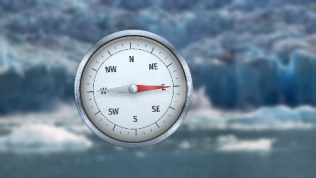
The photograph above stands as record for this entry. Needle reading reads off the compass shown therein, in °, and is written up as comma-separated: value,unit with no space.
90,°
